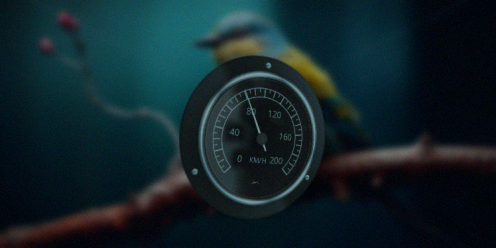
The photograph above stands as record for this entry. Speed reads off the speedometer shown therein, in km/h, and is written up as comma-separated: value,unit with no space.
80,km/h
